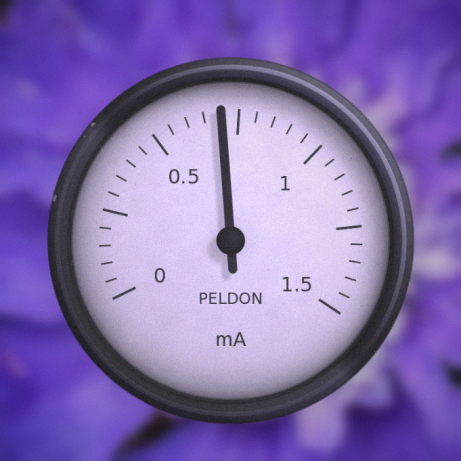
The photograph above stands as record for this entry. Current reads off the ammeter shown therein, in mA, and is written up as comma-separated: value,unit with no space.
0.7,mA
